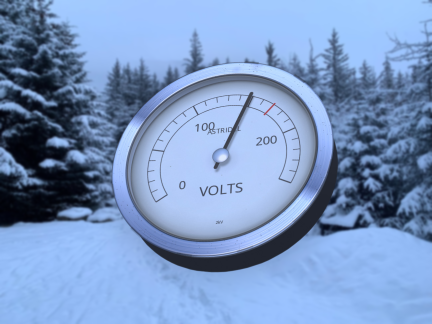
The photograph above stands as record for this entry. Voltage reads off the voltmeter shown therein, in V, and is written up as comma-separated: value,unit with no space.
150,V
